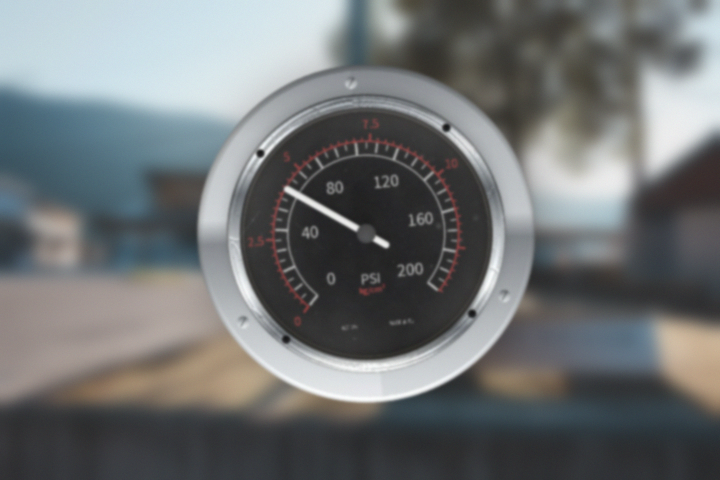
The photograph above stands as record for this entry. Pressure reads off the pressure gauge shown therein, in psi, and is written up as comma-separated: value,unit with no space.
60,psi
